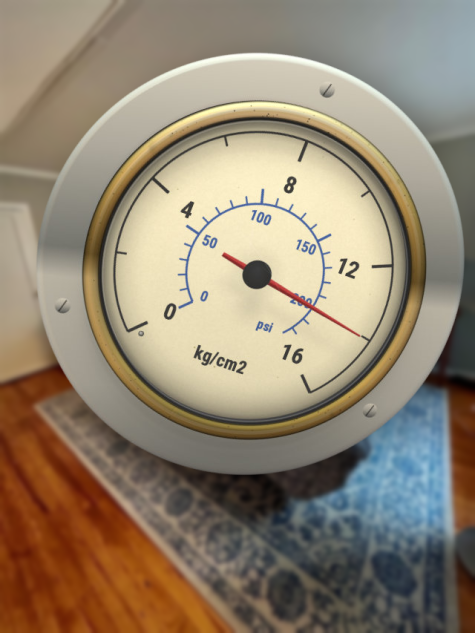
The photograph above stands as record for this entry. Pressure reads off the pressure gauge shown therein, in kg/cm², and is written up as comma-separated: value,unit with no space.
14,kg/cm²
